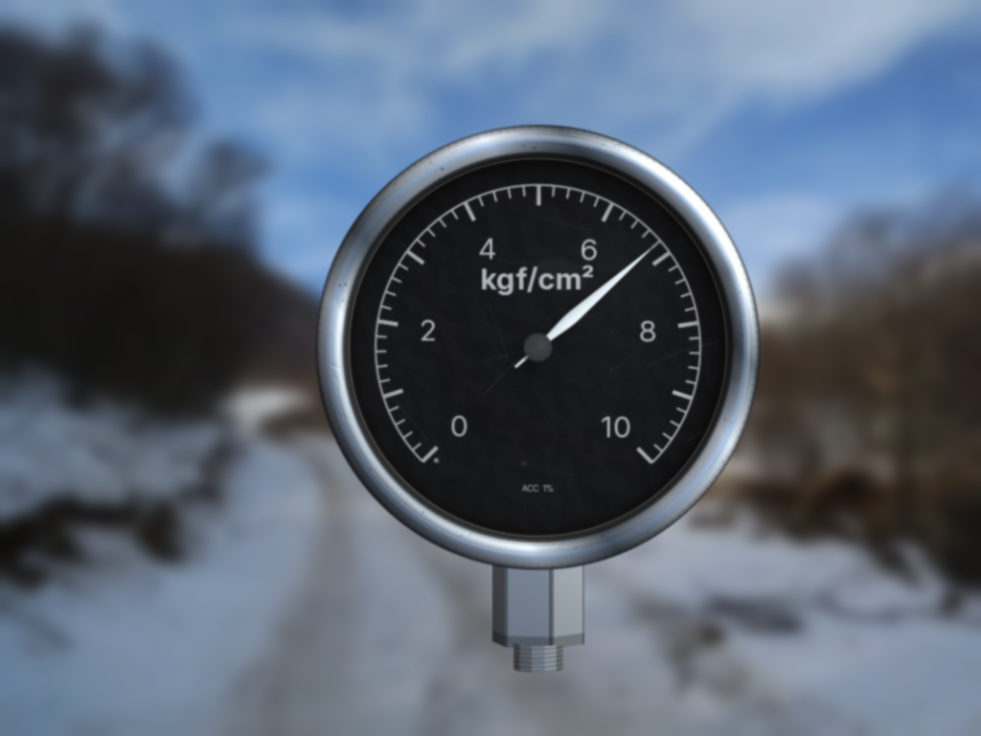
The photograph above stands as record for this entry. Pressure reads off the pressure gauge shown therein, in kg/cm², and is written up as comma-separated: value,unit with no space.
6.8,kg/cm²
